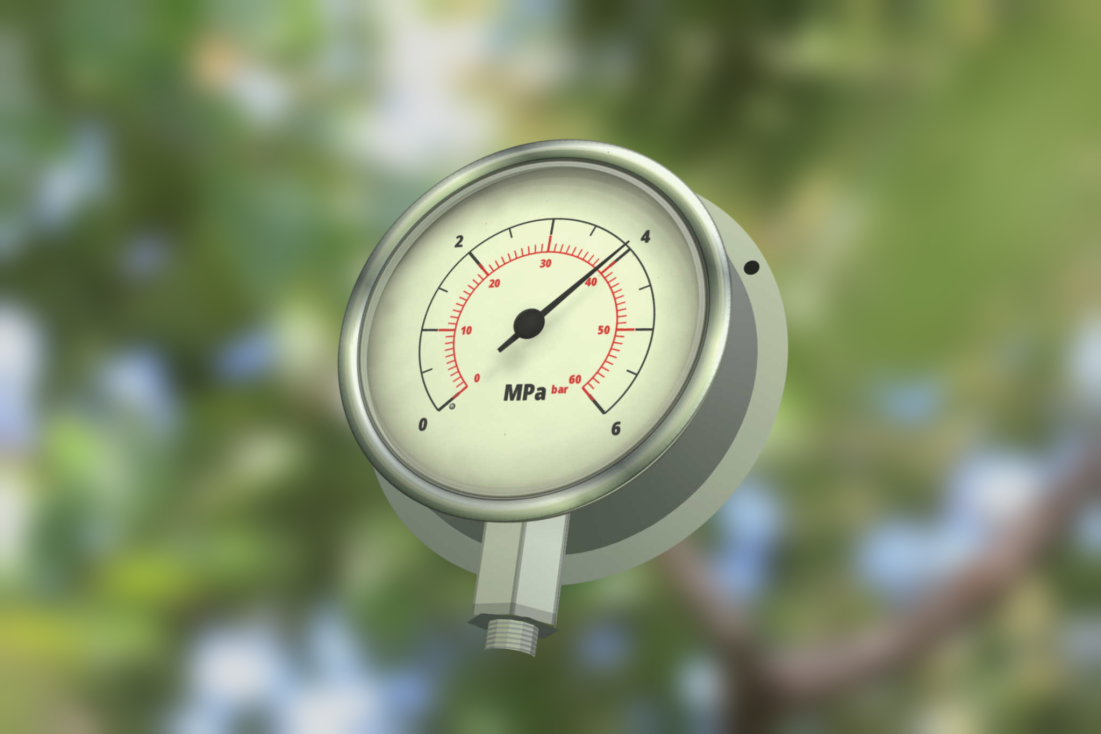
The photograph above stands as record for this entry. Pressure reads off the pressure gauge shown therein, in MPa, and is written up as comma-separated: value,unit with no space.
4,MPa
